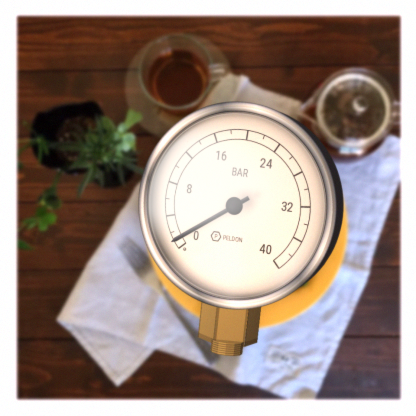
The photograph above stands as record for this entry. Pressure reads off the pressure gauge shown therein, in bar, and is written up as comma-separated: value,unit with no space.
1,bar
